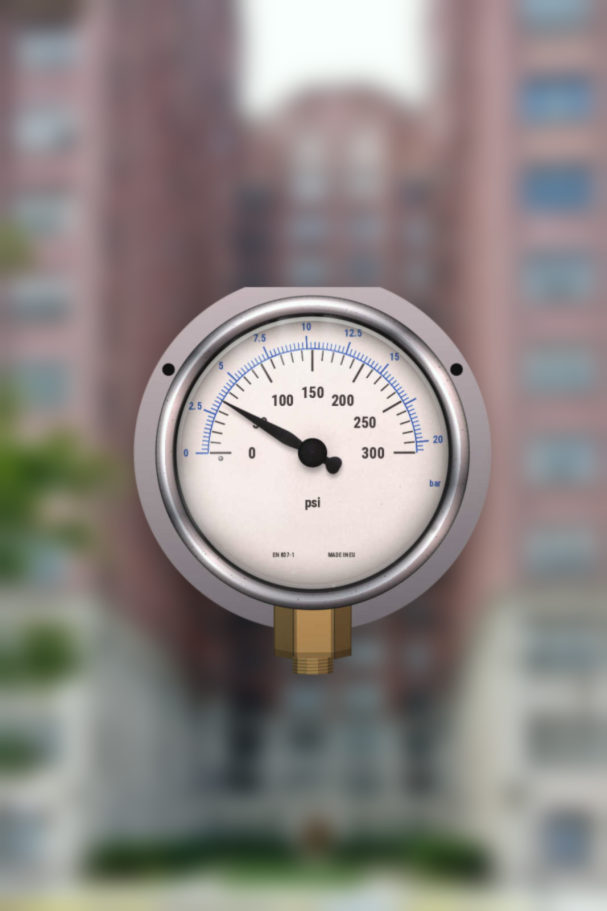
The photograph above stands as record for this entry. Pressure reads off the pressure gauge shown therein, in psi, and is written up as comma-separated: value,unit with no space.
50,psi
